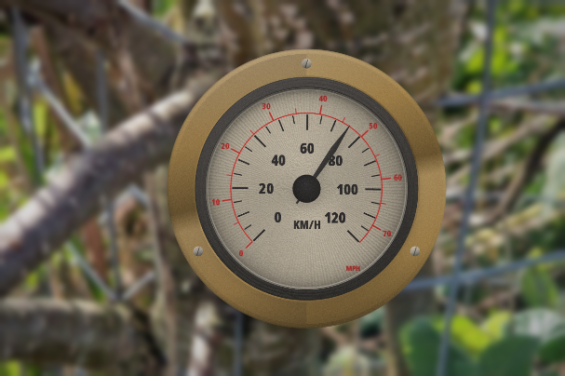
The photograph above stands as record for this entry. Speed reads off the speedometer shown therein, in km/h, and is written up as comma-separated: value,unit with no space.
75,km/h
